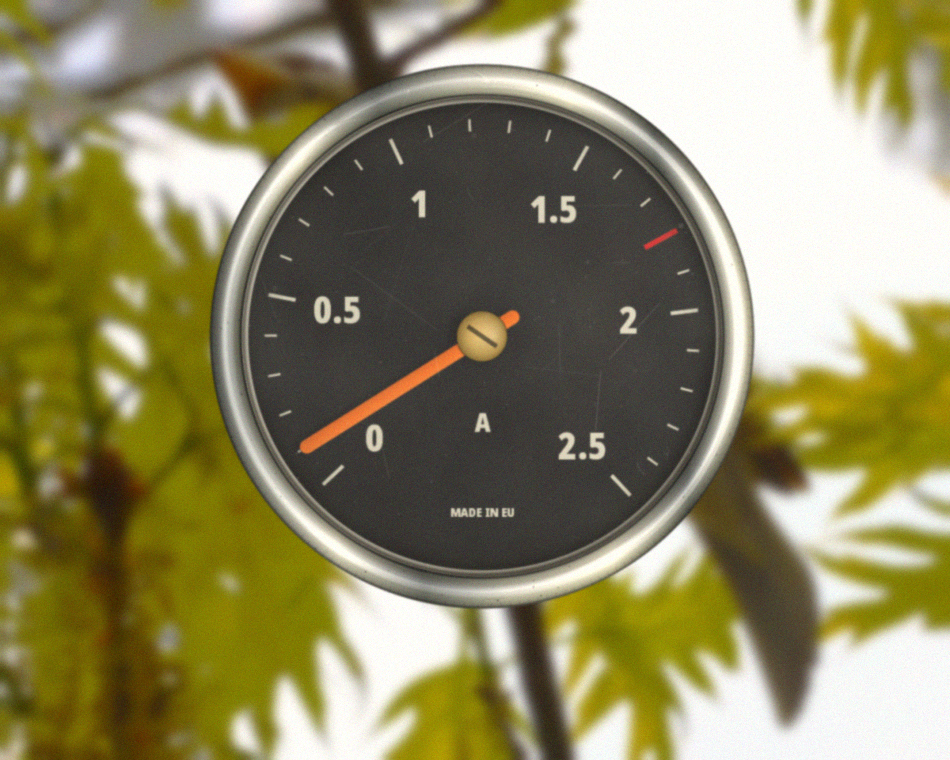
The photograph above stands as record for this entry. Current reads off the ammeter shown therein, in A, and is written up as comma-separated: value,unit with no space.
0.1,A
